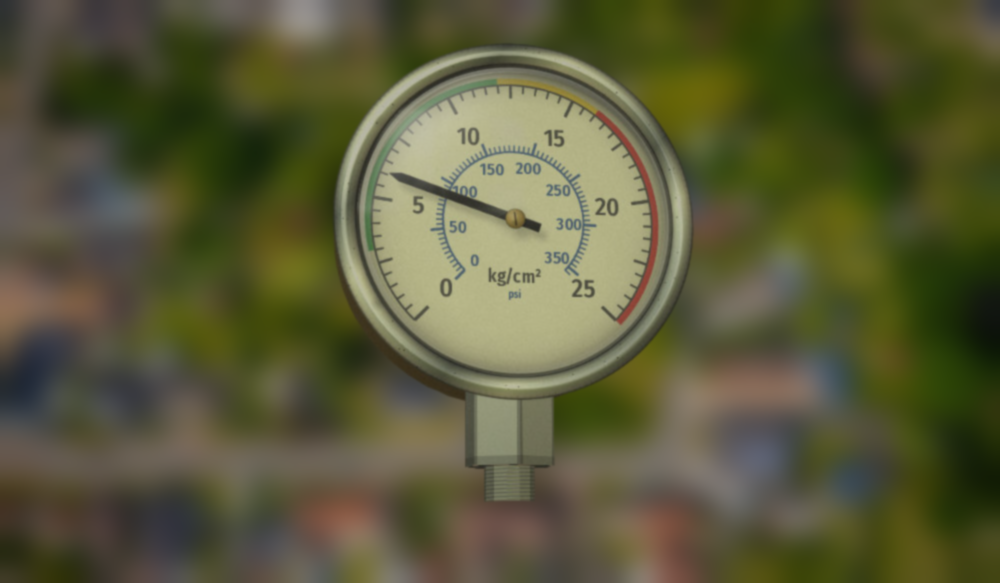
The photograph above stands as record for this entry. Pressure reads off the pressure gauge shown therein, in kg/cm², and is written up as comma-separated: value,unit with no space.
6,kg/cm²
